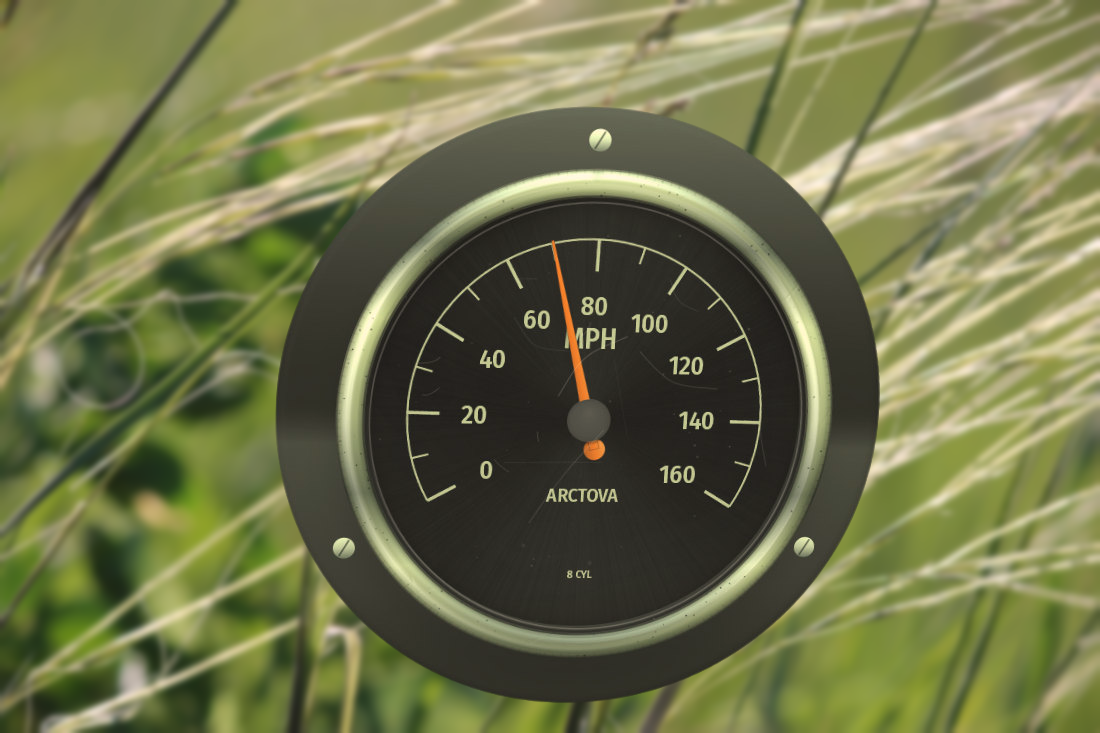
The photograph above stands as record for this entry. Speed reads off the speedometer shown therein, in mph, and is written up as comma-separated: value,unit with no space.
70,mph
